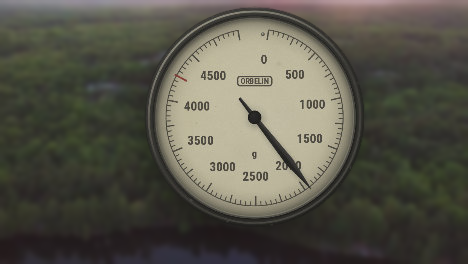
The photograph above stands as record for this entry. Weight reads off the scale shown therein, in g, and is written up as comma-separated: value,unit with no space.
1950,g
